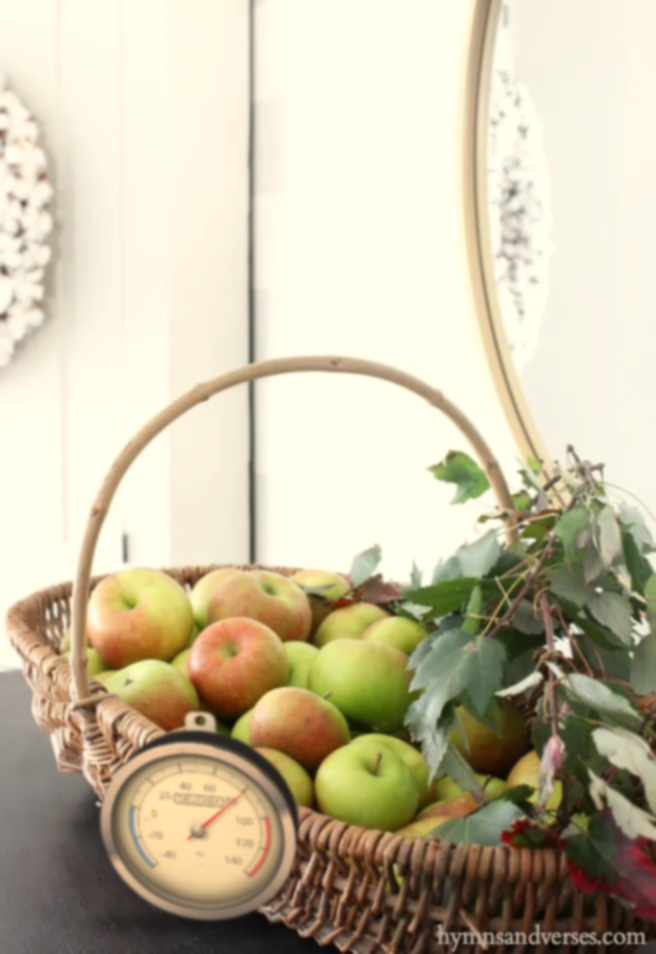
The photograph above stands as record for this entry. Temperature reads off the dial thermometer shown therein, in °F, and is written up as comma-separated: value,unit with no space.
80,°F
